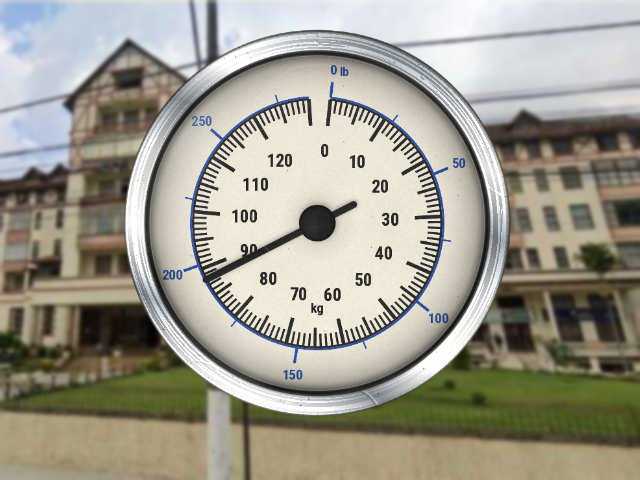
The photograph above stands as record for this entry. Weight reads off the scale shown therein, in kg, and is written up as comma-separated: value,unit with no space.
88,kg
